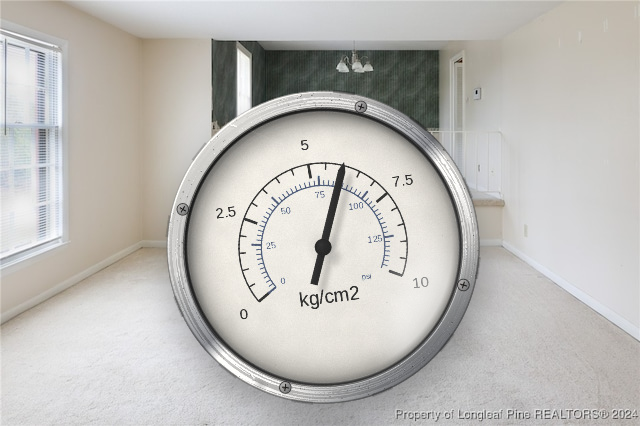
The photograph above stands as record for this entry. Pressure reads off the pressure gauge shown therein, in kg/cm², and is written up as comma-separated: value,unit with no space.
6,kg/cm²
